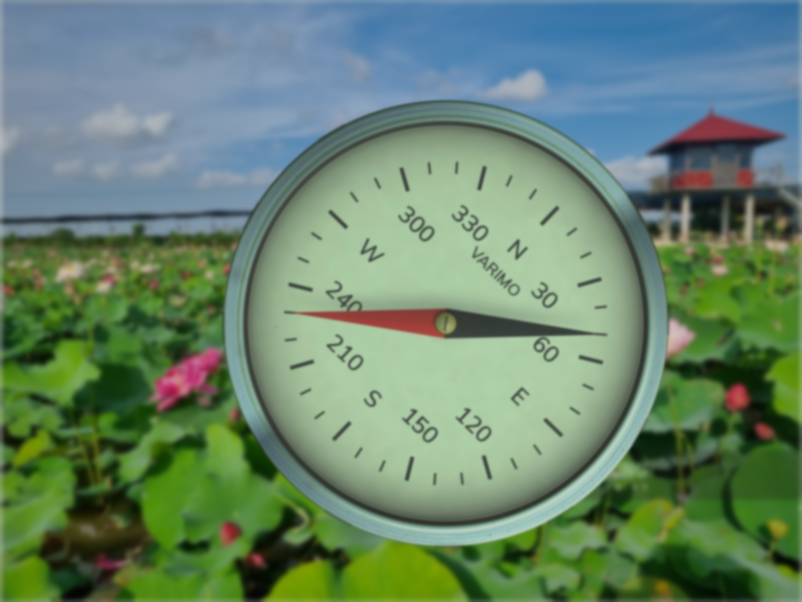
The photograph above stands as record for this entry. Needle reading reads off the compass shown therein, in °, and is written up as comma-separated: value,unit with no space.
230,°
